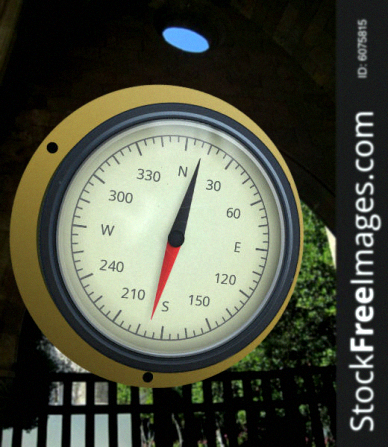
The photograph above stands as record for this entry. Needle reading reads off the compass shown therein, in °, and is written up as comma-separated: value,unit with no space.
190,°
